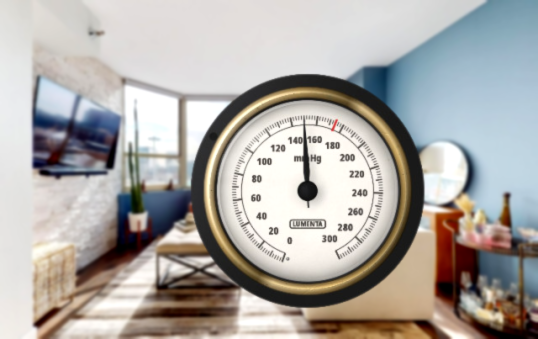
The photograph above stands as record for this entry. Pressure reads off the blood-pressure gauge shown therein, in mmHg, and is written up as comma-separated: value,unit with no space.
150,mmHg
